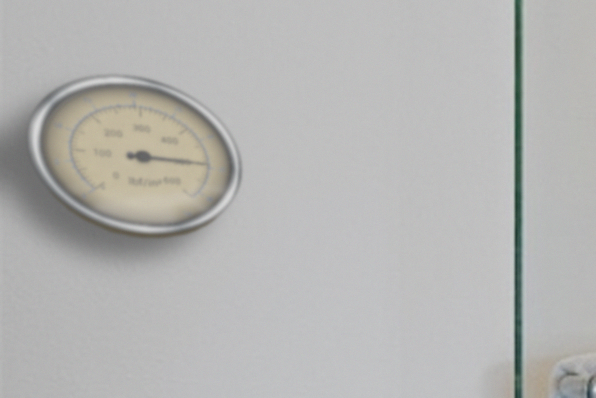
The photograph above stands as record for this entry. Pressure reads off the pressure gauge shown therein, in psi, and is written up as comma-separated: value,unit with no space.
500,psi
